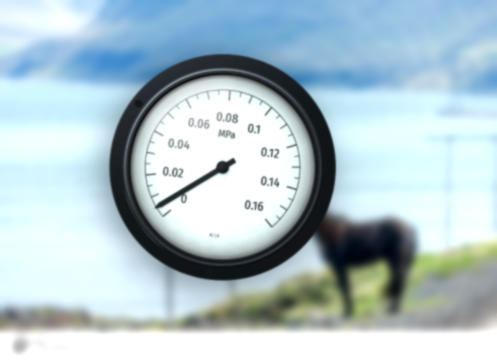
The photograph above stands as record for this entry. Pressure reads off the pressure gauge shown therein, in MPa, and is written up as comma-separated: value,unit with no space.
0.005,MPa
